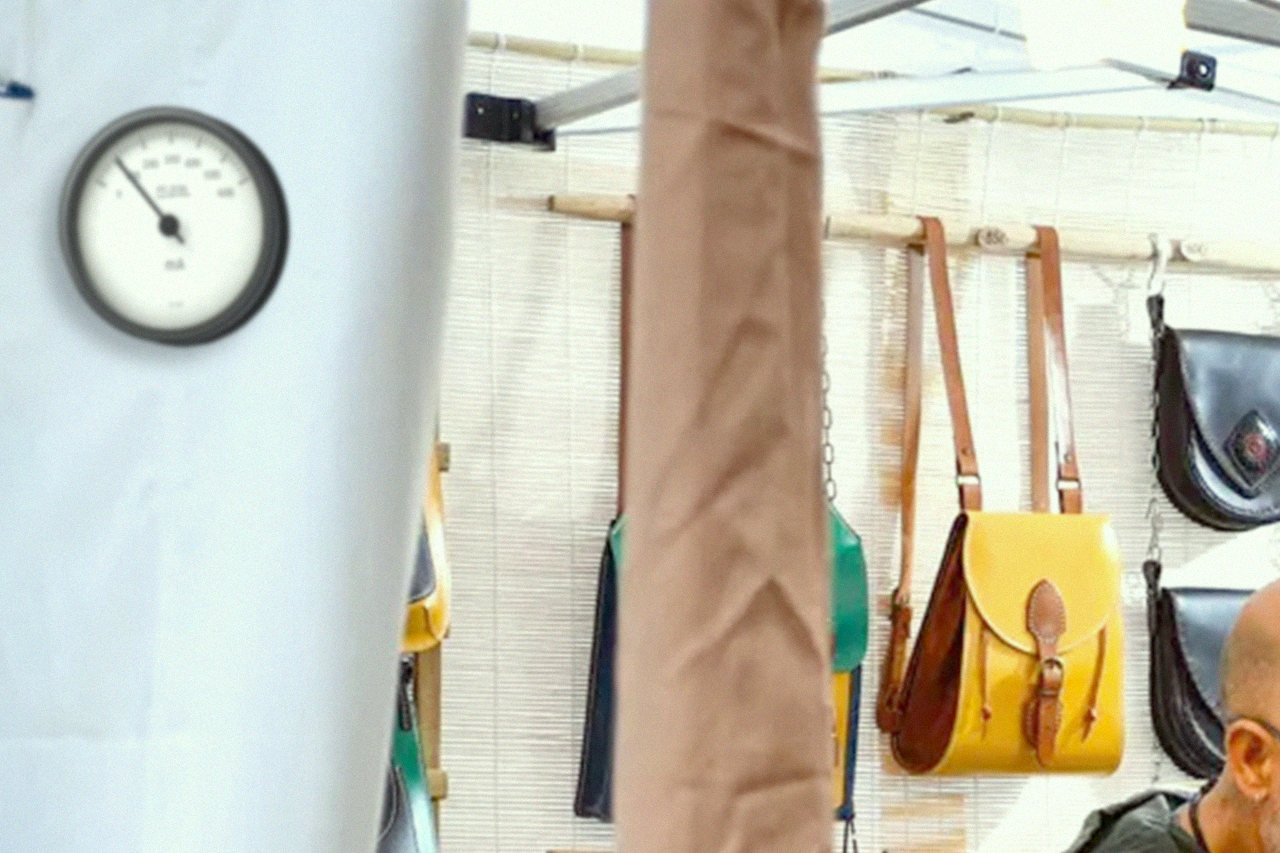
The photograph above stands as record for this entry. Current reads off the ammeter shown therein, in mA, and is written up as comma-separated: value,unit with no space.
100,mA
